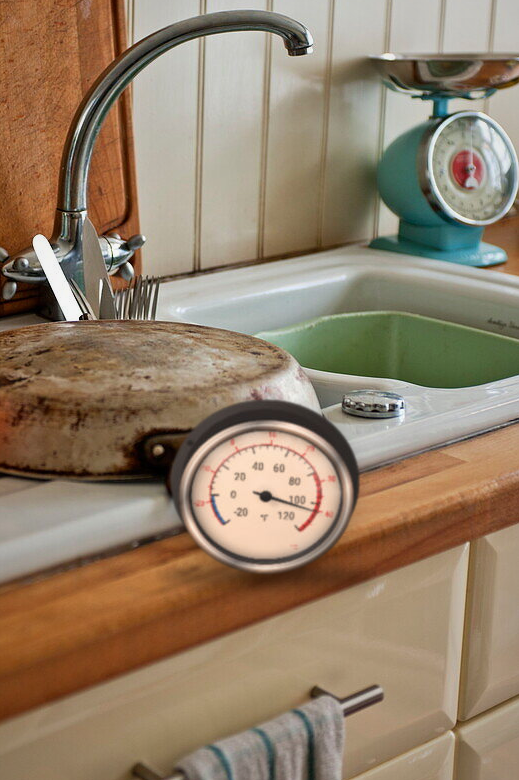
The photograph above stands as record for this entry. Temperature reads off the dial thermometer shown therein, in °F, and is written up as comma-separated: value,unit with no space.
104,°F
